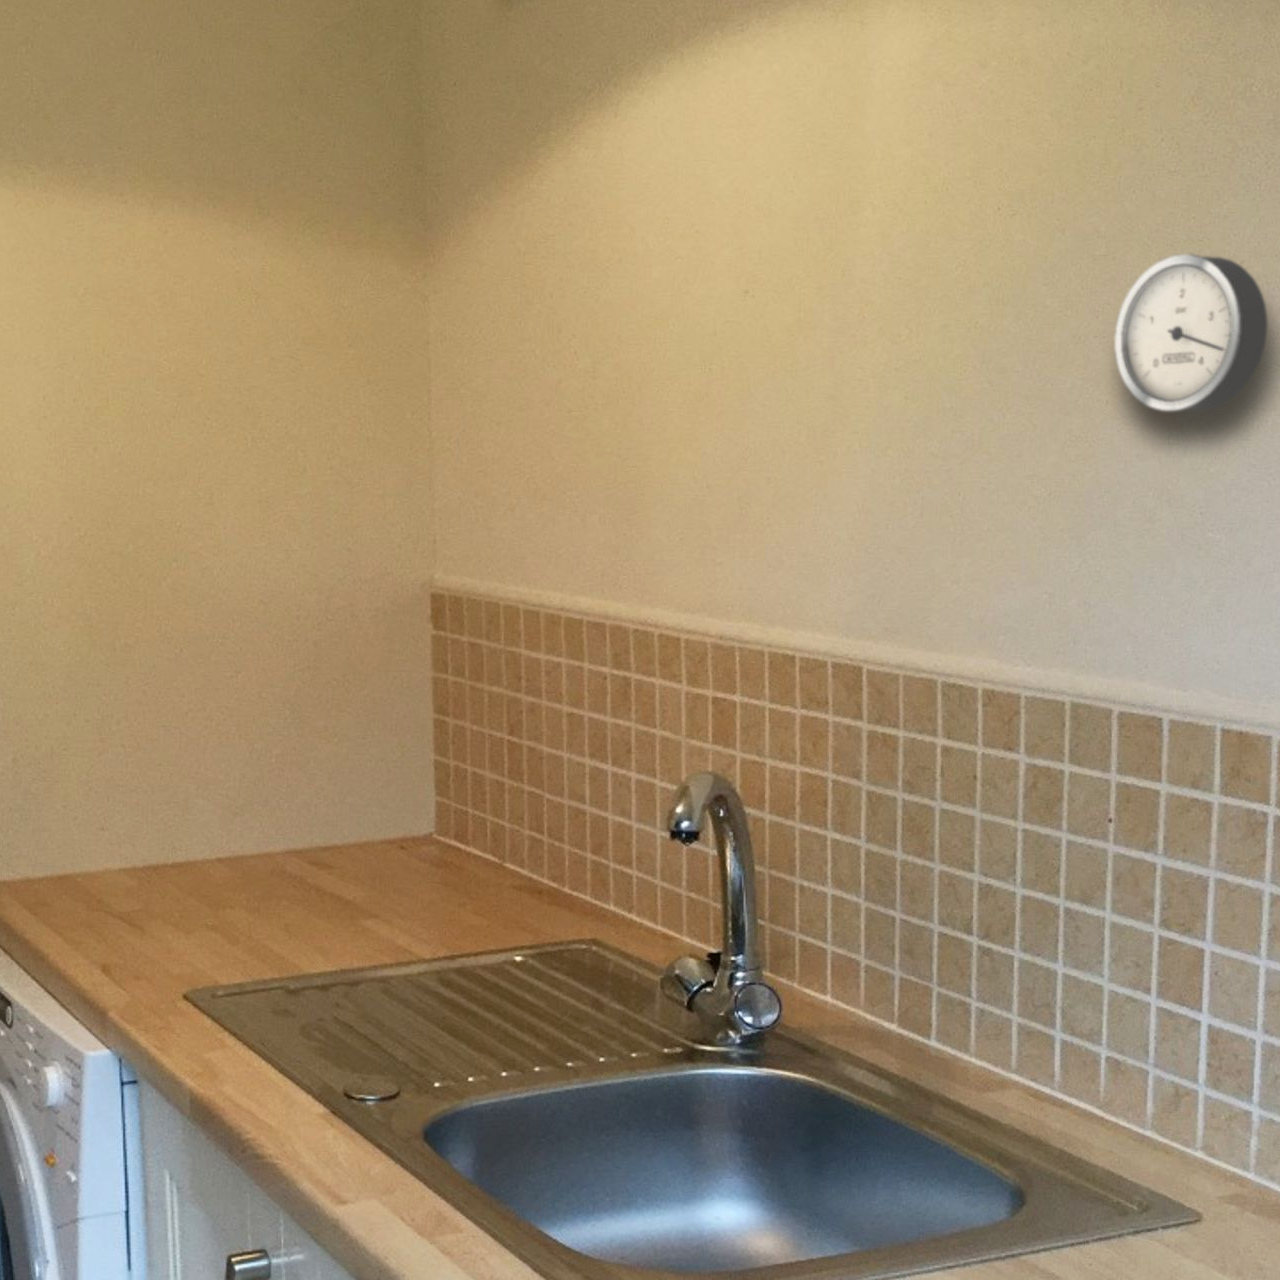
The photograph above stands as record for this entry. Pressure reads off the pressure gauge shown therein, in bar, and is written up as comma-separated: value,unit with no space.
3.6,bar
